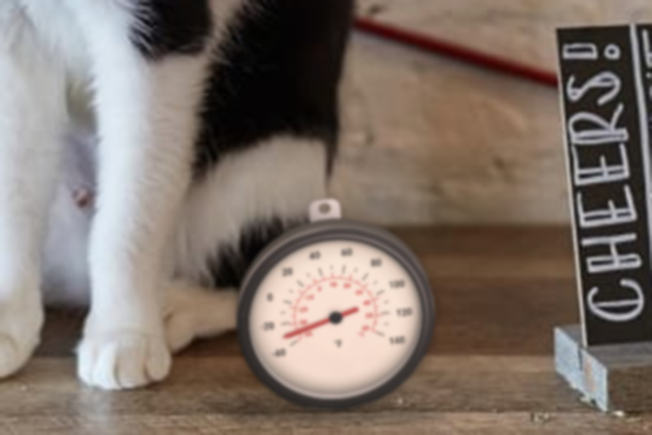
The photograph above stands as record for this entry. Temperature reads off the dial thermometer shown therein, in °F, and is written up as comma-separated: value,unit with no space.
-30,°F
